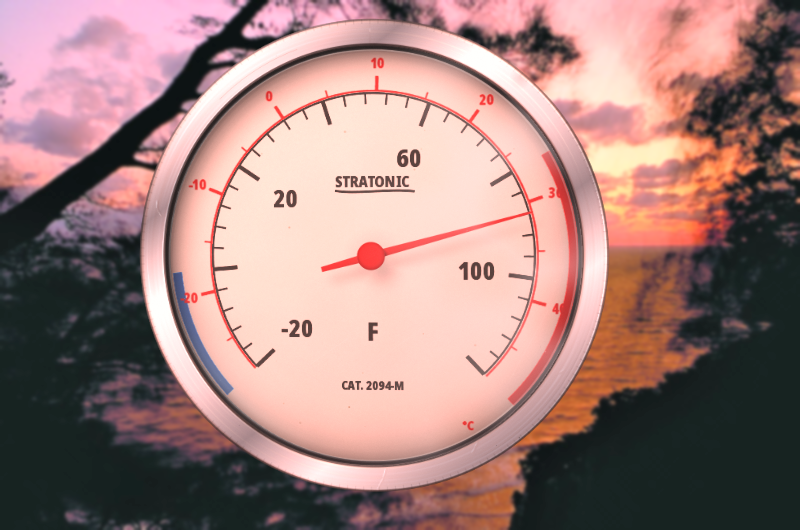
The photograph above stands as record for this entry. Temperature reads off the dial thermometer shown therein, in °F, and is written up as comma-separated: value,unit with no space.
88,°F
